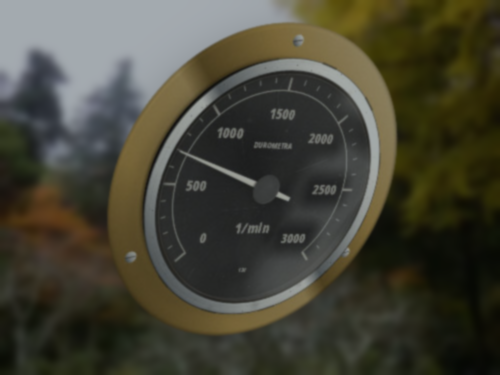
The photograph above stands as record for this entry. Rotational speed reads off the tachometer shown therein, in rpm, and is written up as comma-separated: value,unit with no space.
700,rpm
